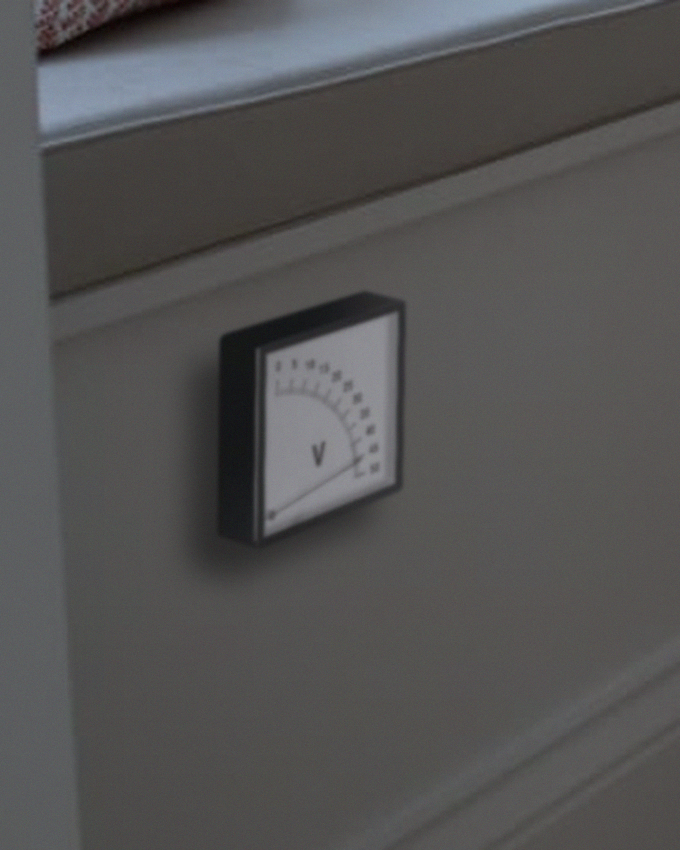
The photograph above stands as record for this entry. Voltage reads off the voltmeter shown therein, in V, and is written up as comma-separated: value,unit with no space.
45,V
